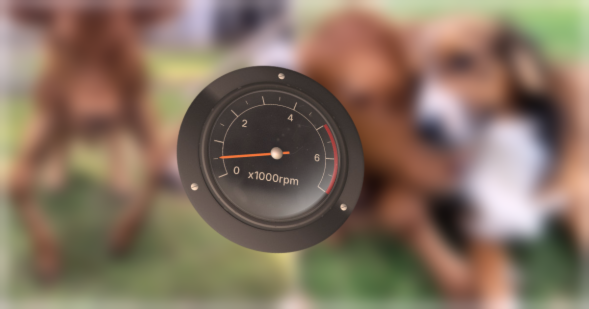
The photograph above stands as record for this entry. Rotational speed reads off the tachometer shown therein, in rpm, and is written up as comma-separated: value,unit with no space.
500,rpm
